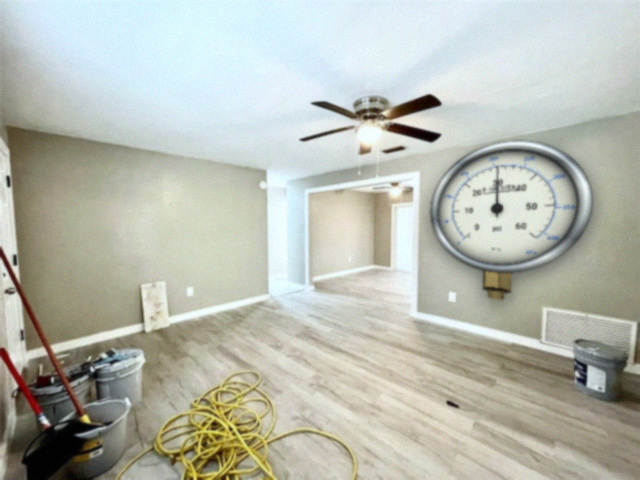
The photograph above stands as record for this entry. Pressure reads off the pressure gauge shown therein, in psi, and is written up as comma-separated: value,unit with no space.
30,psi
